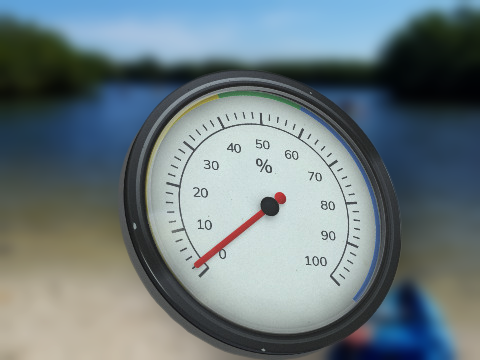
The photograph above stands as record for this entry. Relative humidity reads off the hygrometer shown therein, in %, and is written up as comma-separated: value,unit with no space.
2,%
